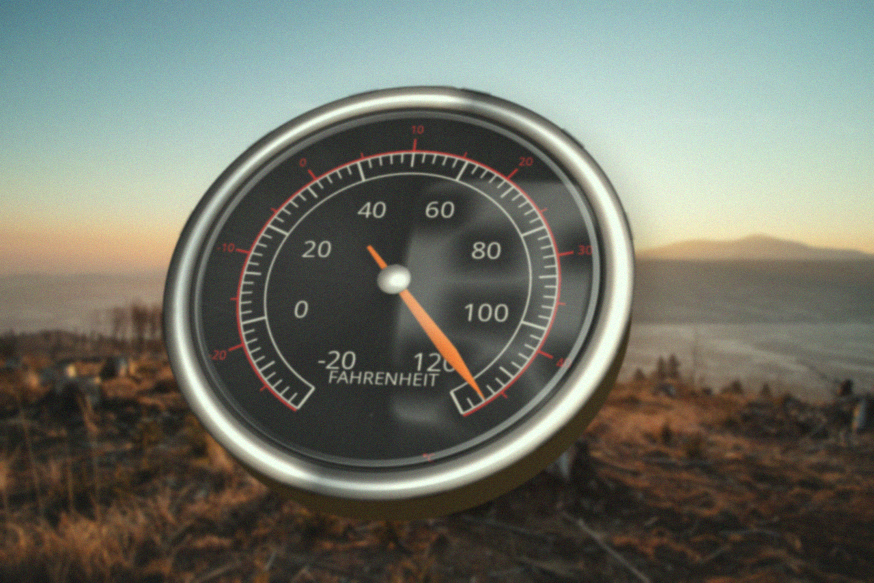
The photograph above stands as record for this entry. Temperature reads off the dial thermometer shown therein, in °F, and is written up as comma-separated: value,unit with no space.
116,°F
